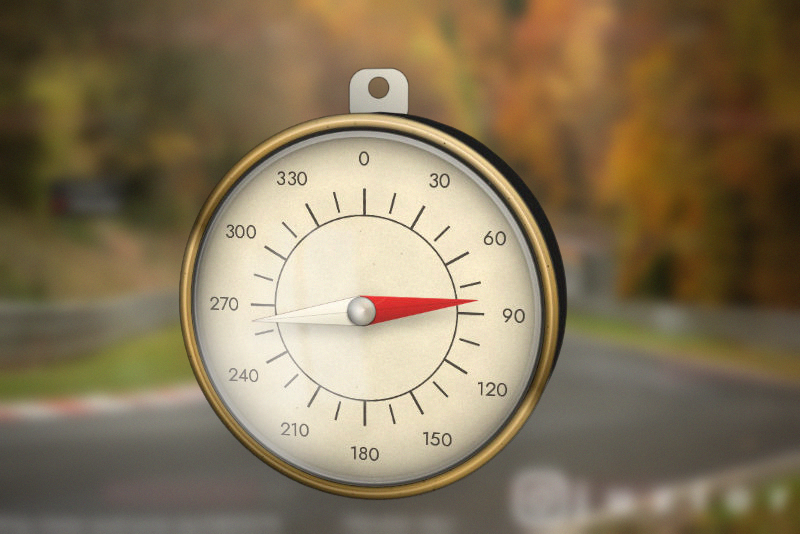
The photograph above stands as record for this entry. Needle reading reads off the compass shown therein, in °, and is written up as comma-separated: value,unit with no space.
82.5,°
